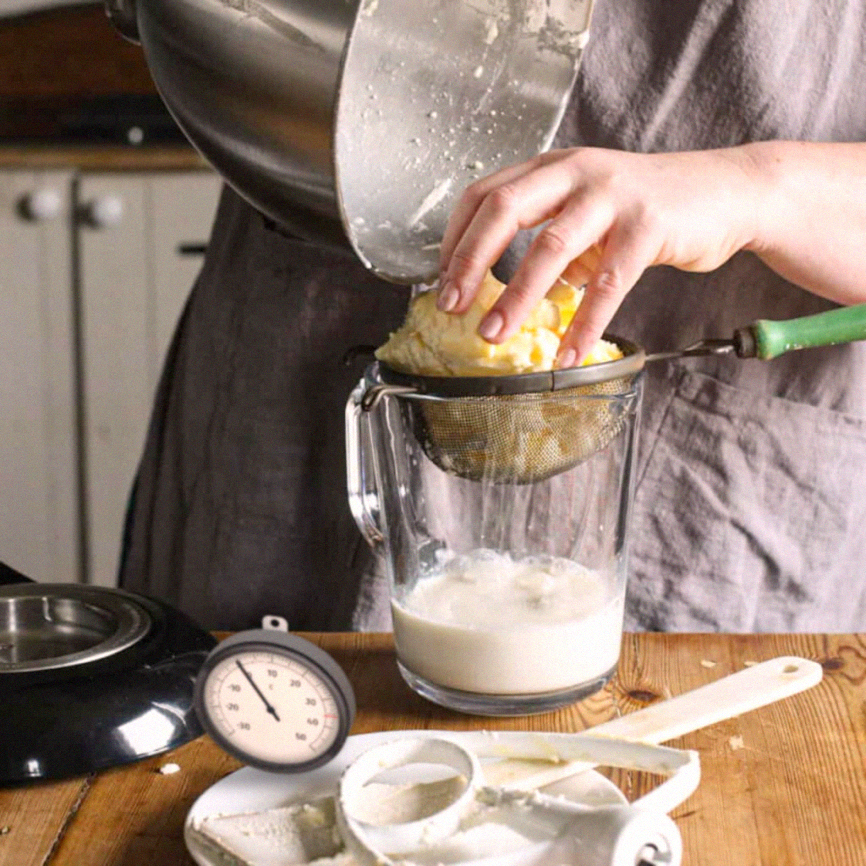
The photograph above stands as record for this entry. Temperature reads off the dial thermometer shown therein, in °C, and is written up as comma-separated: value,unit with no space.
0,°C
